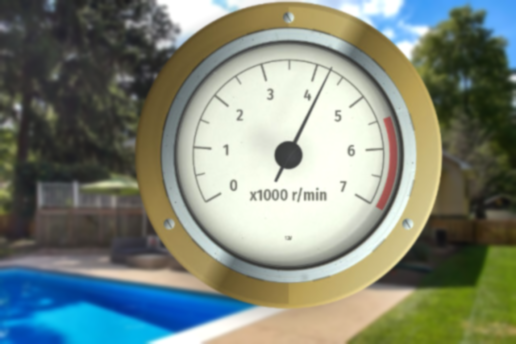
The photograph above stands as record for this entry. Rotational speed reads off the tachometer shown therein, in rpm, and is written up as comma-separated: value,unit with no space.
4250,rpm
